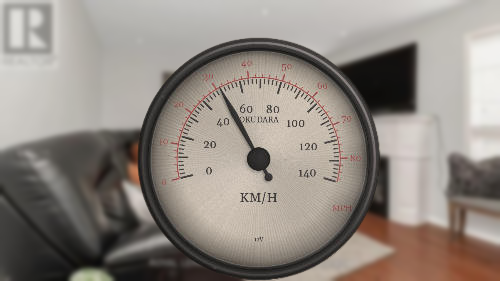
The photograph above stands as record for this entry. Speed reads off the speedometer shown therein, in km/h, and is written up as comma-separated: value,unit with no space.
50,km/h
